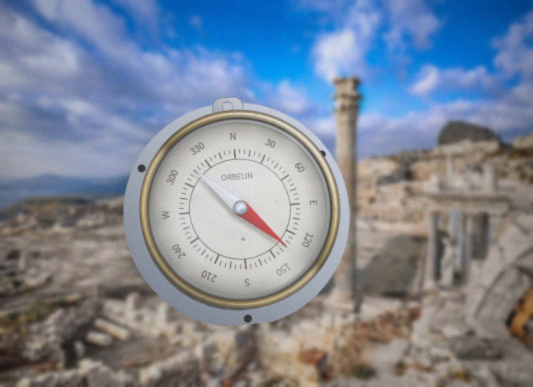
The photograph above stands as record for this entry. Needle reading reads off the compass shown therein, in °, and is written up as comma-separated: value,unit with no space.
135,°
